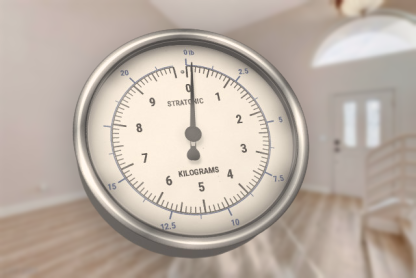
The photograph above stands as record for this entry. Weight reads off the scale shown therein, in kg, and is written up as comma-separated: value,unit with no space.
0.1,kg
